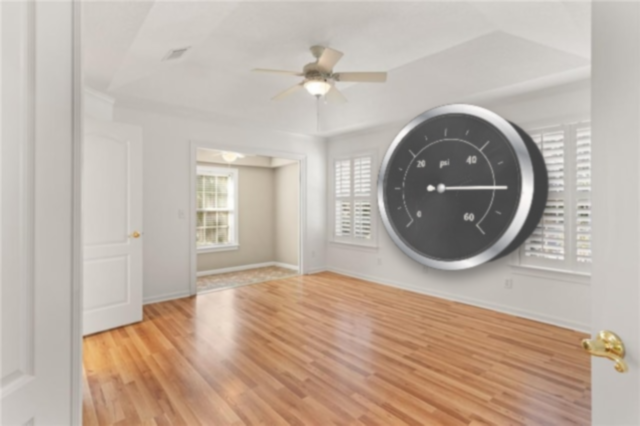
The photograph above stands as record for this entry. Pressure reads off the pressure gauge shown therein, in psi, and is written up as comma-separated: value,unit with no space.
50,psi
